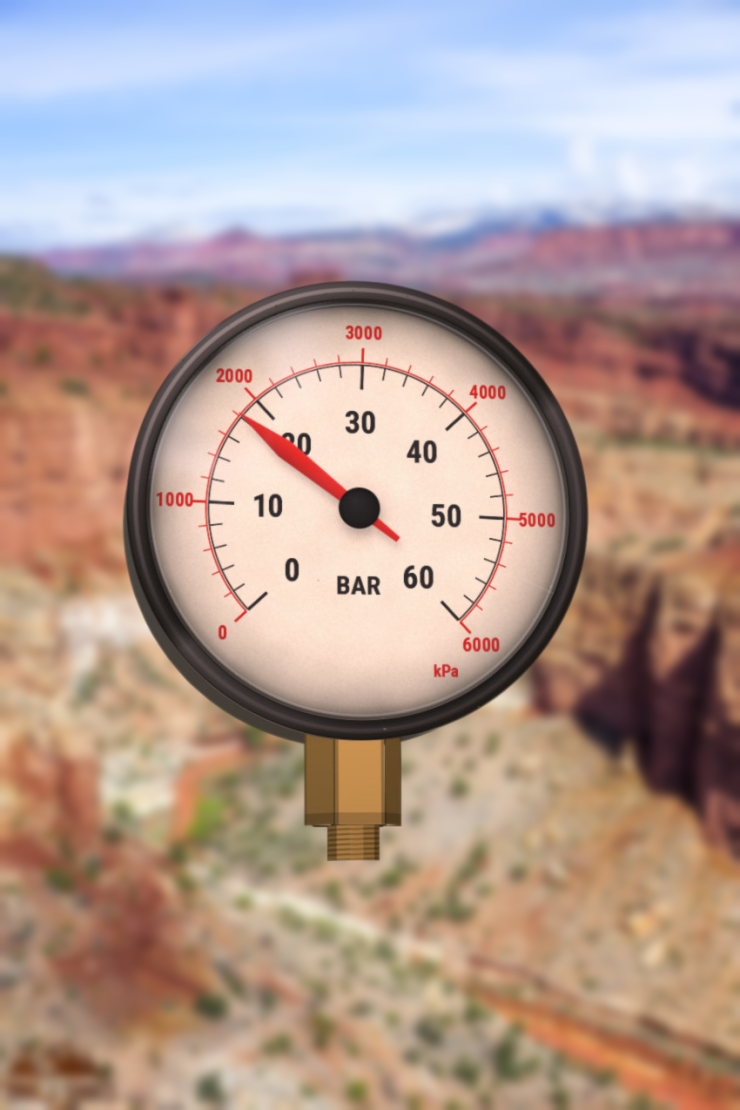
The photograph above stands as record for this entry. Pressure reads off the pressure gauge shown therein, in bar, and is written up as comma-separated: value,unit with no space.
18,bar
